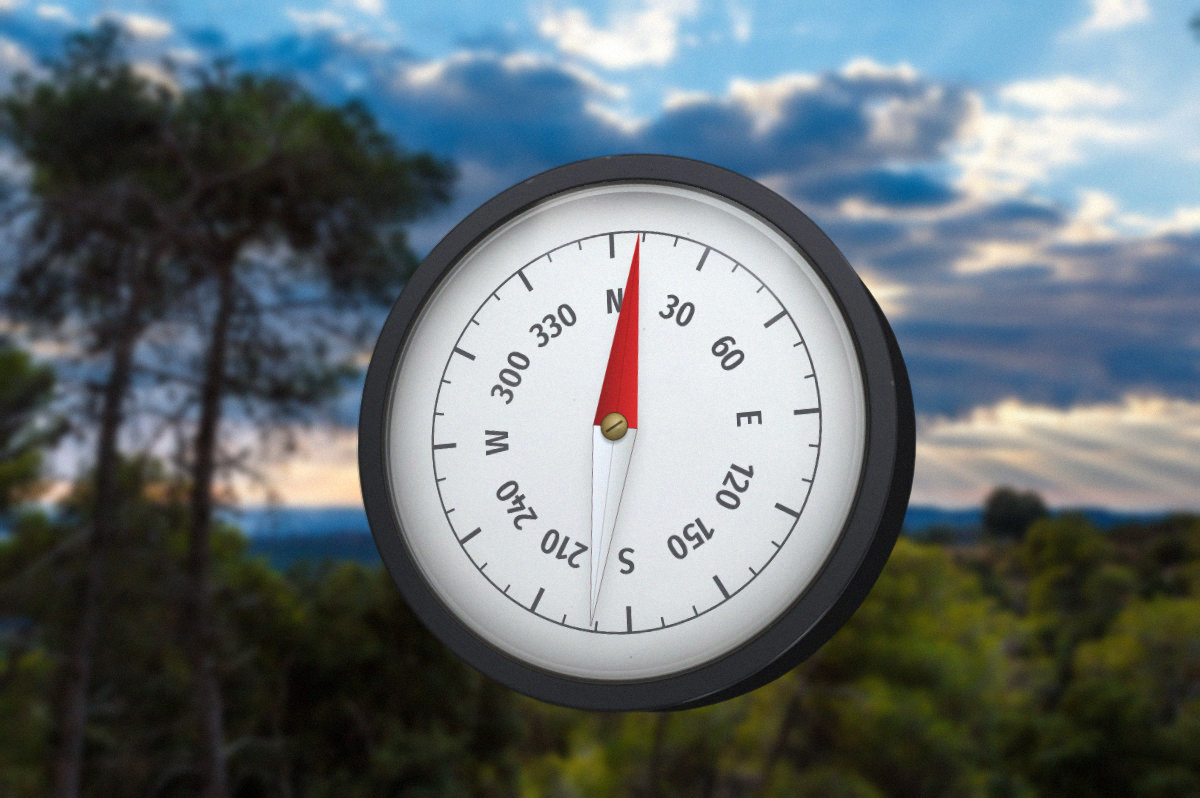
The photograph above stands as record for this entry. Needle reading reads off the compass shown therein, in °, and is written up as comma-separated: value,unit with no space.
10,°
